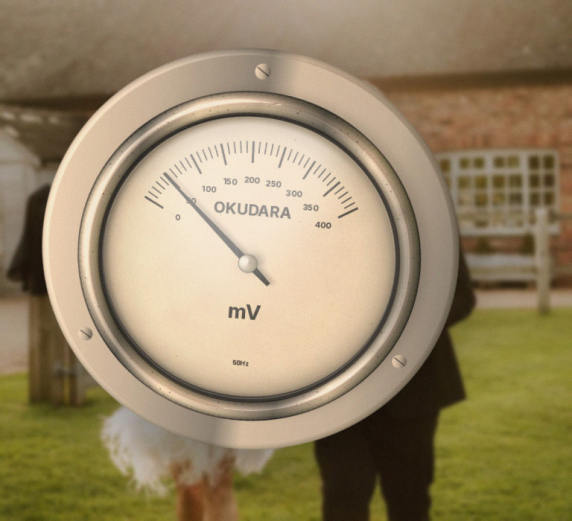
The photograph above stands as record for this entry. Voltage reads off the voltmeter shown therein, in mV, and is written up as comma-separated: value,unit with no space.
50,mV
